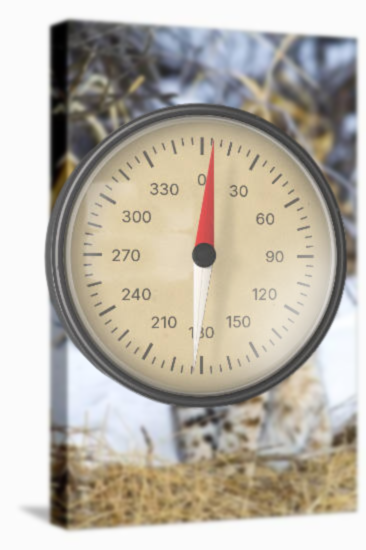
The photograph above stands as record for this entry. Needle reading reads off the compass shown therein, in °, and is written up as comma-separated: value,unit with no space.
5,°
